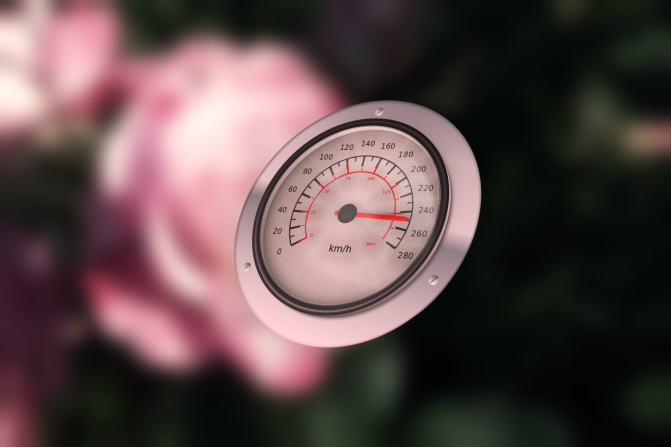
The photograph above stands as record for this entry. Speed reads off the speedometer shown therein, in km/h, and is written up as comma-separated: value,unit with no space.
250,km/h
